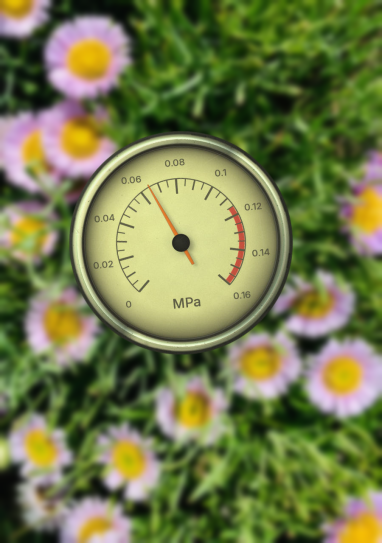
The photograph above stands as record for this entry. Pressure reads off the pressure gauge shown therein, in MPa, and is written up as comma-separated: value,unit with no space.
0.065,MPa
